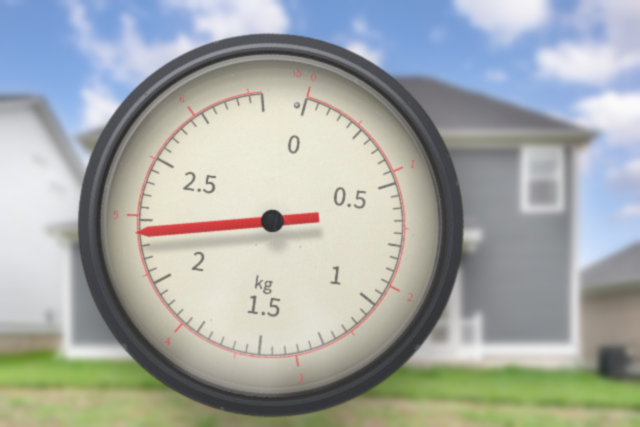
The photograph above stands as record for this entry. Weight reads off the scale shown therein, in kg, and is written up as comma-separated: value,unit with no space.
2.2,kg
